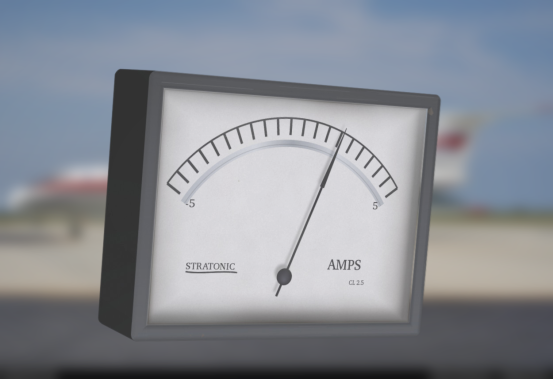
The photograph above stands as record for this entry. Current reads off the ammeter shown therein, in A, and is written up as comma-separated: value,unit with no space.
2,A
